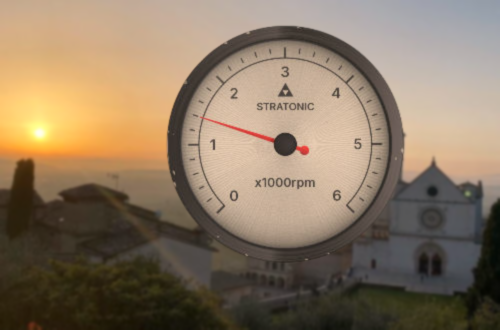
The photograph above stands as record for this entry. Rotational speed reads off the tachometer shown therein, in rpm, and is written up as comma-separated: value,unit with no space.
1400,rpm
